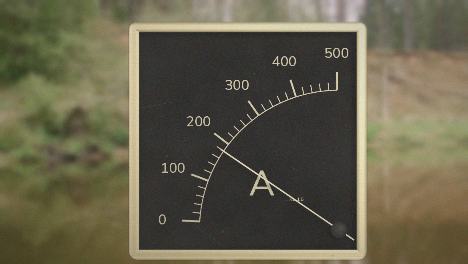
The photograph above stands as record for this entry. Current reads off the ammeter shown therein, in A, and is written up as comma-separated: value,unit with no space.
180,A
